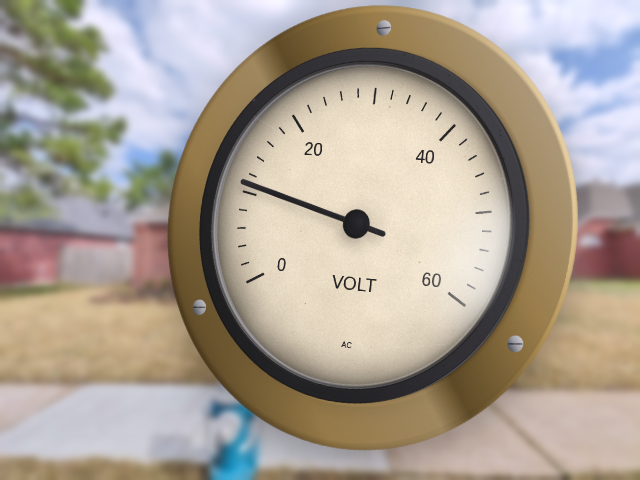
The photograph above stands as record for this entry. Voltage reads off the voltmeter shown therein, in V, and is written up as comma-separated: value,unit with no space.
11,V
